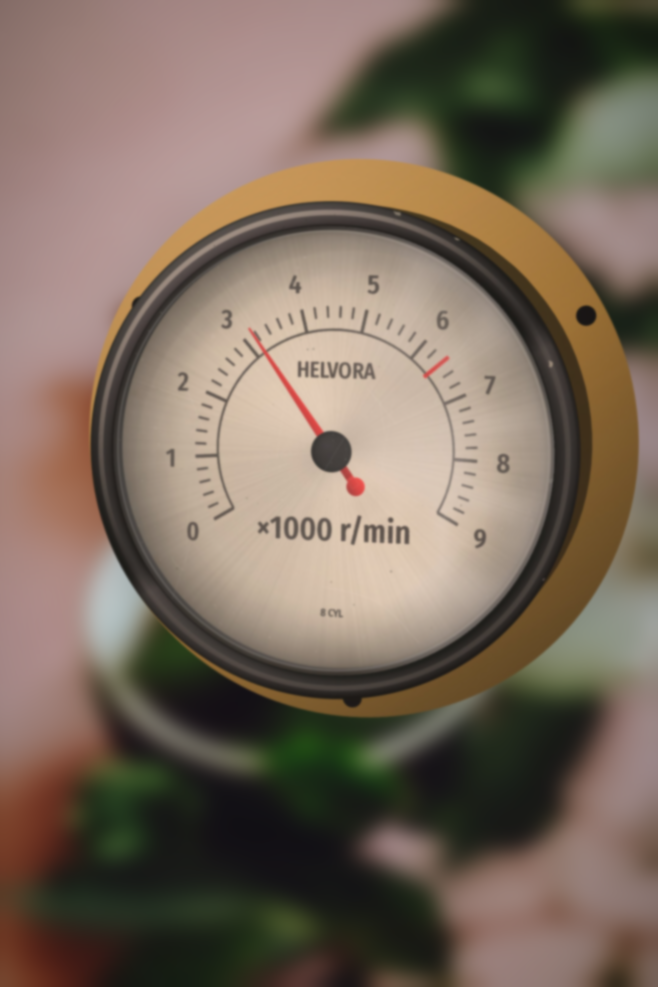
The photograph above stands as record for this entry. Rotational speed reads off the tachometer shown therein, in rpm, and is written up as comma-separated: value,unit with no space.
3200,rpm
